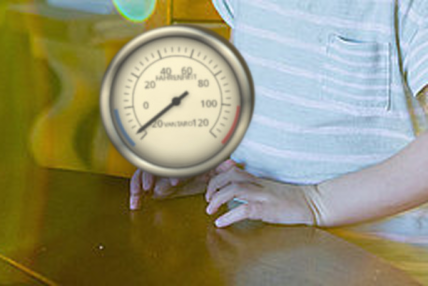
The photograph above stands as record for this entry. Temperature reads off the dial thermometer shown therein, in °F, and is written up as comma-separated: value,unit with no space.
-16,°F
